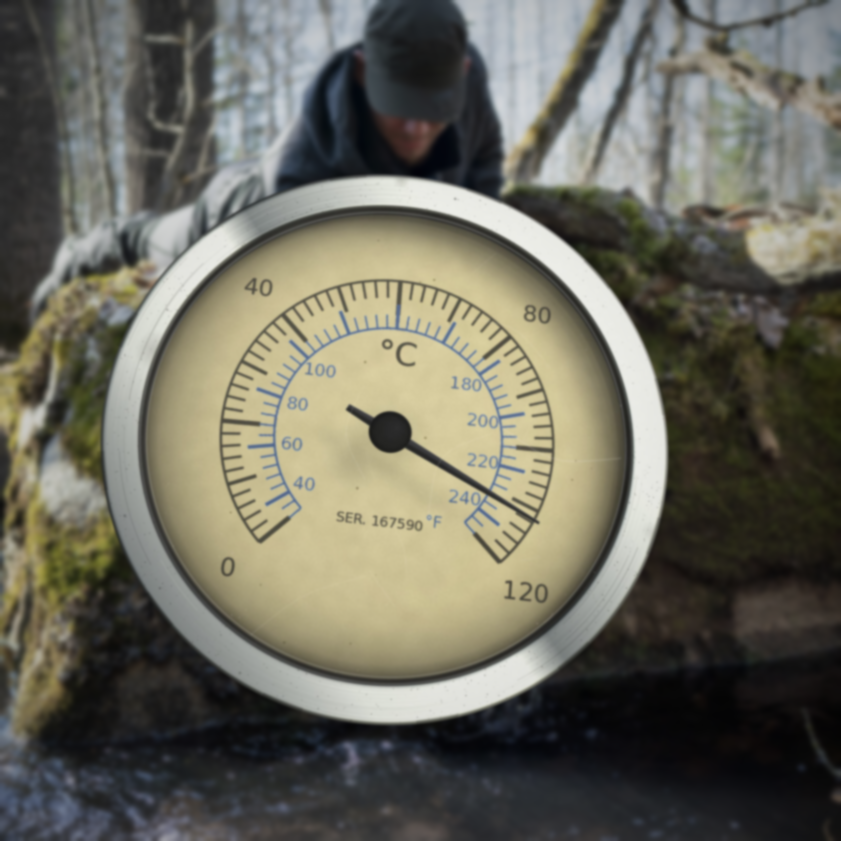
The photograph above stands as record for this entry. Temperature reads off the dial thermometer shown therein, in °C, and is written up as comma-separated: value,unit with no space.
112,°C
